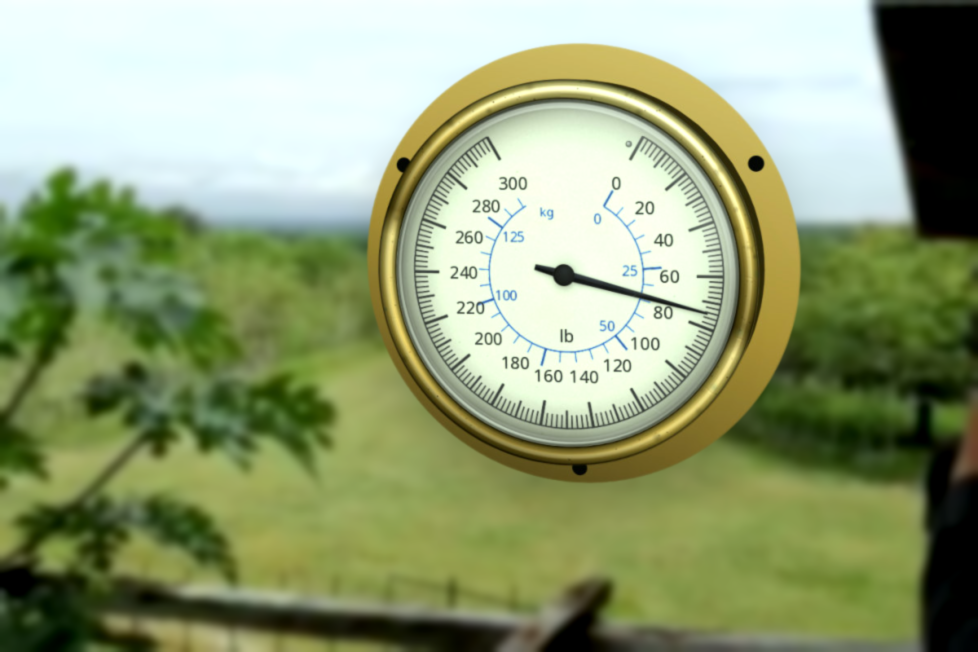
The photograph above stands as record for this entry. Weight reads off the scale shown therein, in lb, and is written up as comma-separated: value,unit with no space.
74,lb
